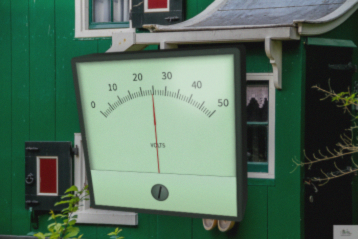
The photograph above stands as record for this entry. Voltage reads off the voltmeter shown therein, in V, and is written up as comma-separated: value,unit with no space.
25,V
